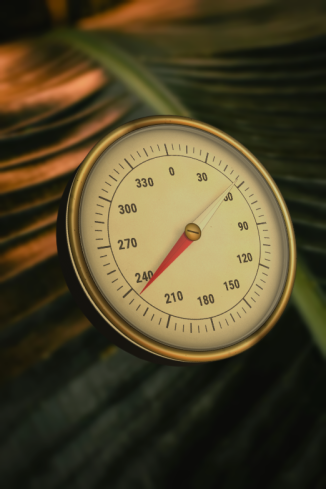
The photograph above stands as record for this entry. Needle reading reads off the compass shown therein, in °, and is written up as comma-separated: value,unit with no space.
235,°
